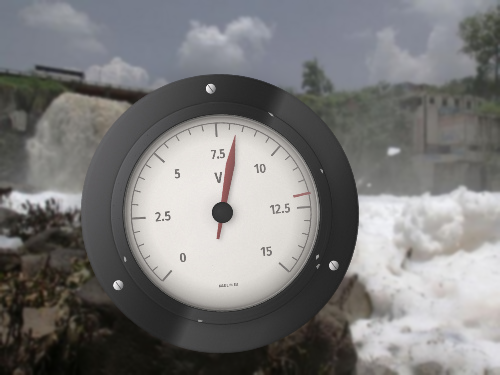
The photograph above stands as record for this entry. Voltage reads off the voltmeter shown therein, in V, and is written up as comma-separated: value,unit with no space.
8.25,V
